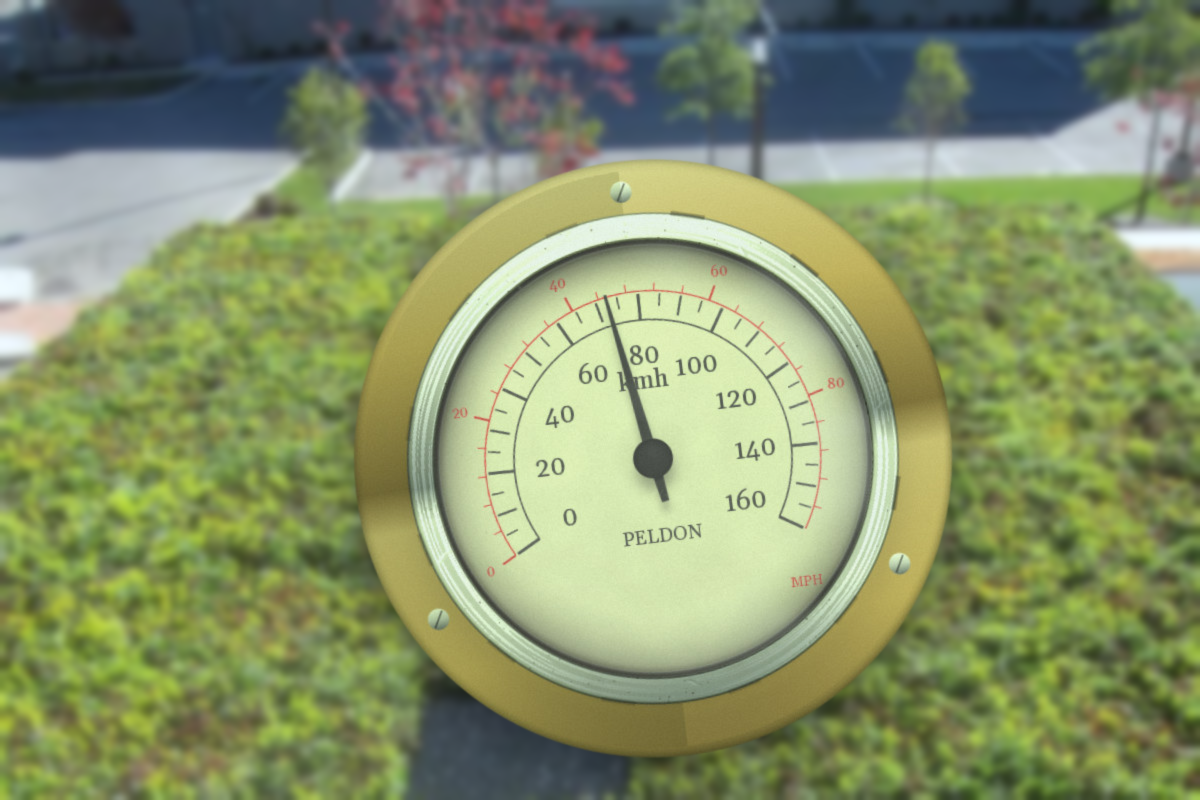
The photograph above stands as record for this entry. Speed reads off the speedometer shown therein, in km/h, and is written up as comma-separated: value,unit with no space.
72.5,km/h
